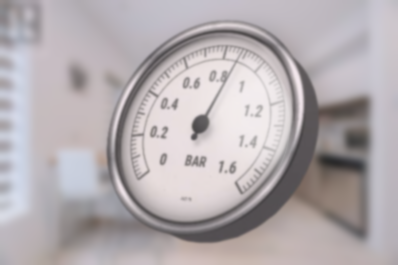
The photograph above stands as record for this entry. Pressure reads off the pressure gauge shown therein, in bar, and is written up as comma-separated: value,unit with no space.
0.9,bar
